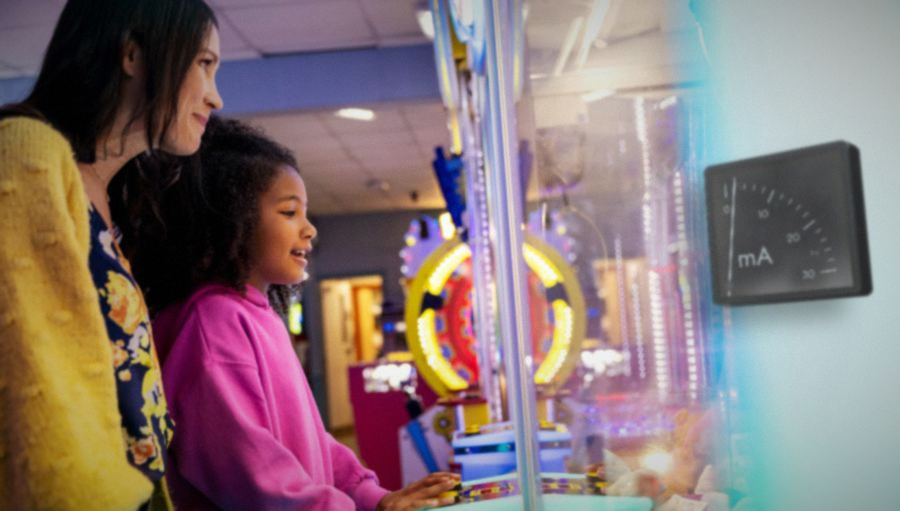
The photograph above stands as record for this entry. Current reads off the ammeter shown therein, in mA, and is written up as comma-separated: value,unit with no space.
2,mA
